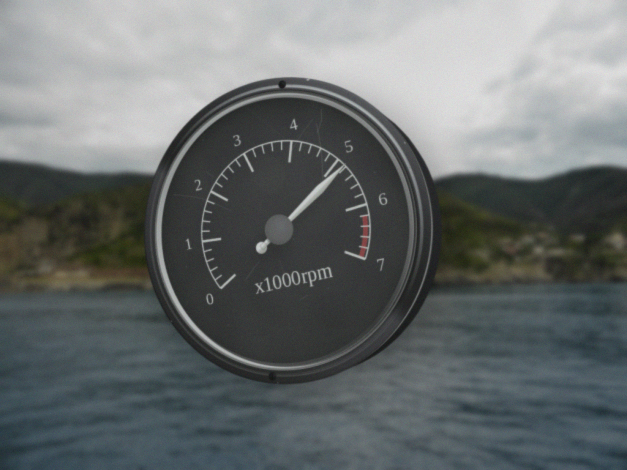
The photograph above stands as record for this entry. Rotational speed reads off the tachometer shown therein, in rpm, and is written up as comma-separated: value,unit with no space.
5200,rpm
